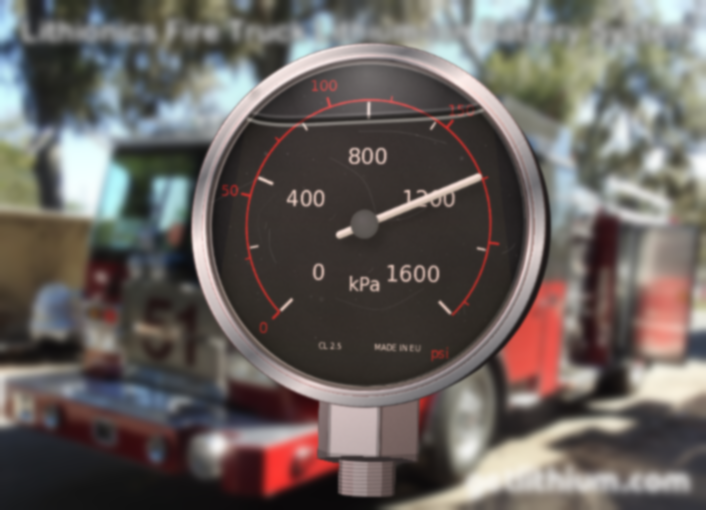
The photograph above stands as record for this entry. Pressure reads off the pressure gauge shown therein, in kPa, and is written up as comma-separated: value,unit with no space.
1200,kPa
